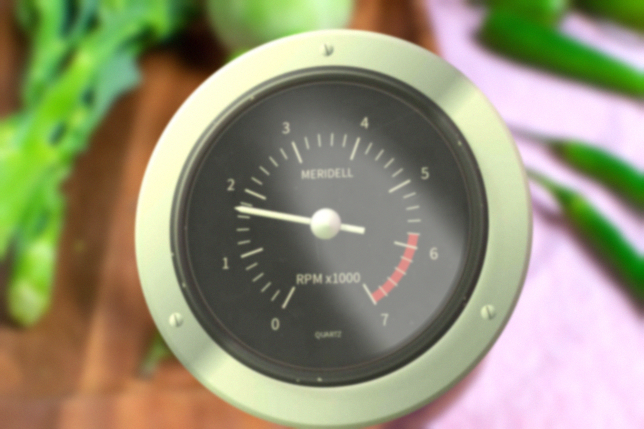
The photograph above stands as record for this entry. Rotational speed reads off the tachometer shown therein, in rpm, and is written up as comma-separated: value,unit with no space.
1700,rpm
